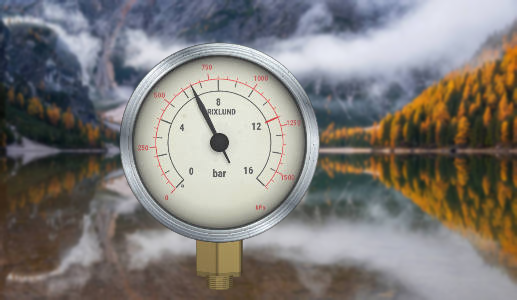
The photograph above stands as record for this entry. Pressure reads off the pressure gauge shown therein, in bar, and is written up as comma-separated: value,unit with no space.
6.5,bar
